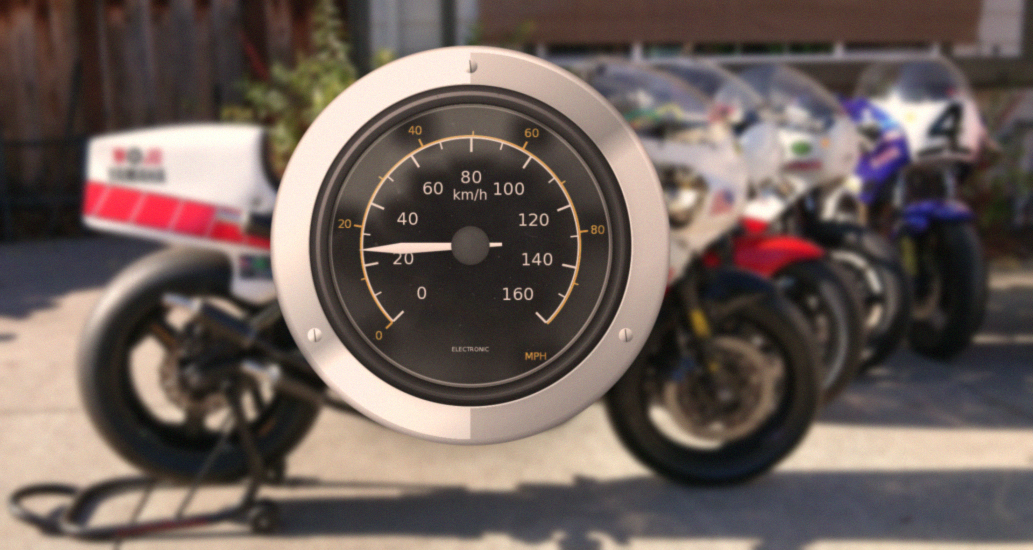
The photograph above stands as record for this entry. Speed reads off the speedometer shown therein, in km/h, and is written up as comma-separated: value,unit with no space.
25,km/h
